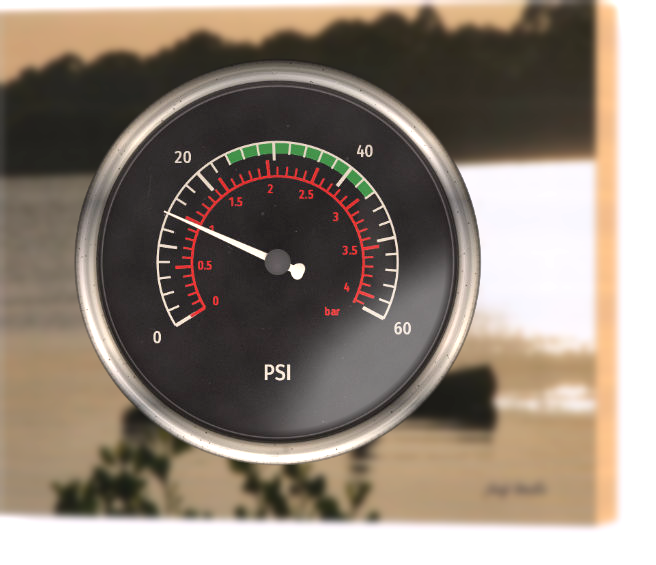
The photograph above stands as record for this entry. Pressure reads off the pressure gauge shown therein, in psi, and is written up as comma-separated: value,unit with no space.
14,psi
